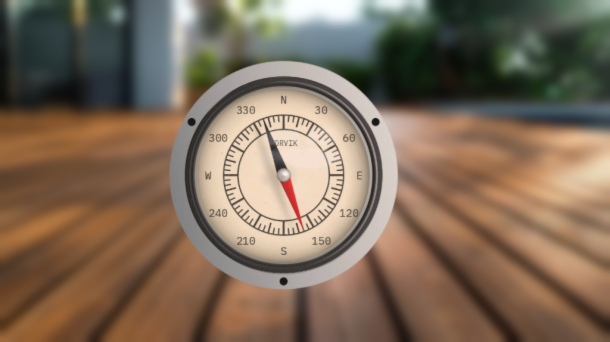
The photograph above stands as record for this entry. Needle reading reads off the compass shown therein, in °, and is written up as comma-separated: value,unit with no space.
160,°
